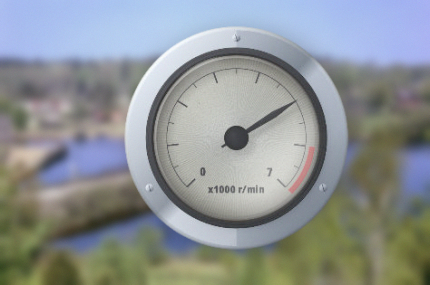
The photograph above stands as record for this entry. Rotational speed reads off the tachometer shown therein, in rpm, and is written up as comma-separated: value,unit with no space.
5000,rpm
